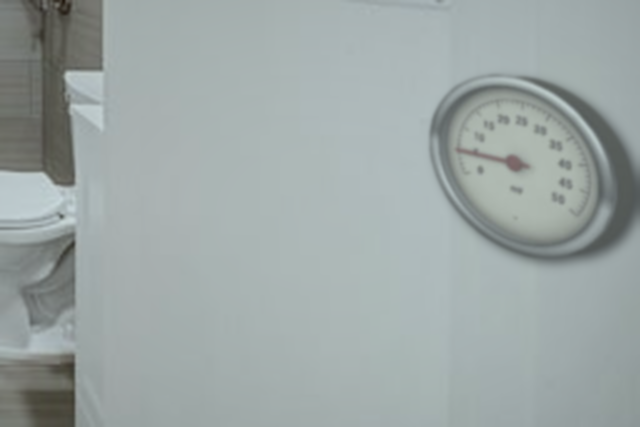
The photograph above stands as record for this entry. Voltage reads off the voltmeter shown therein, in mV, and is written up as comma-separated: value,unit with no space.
5,mV
